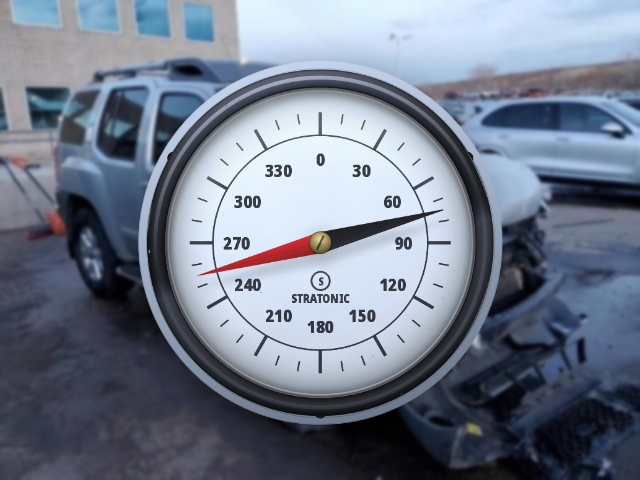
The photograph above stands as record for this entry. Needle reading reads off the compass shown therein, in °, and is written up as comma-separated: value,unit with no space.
255,°
